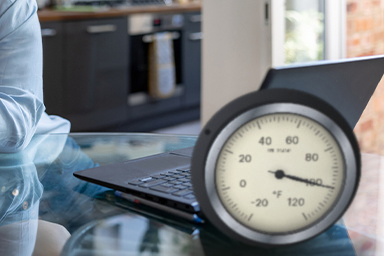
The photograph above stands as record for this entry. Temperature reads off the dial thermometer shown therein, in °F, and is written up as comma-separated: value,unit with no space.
100,°F
